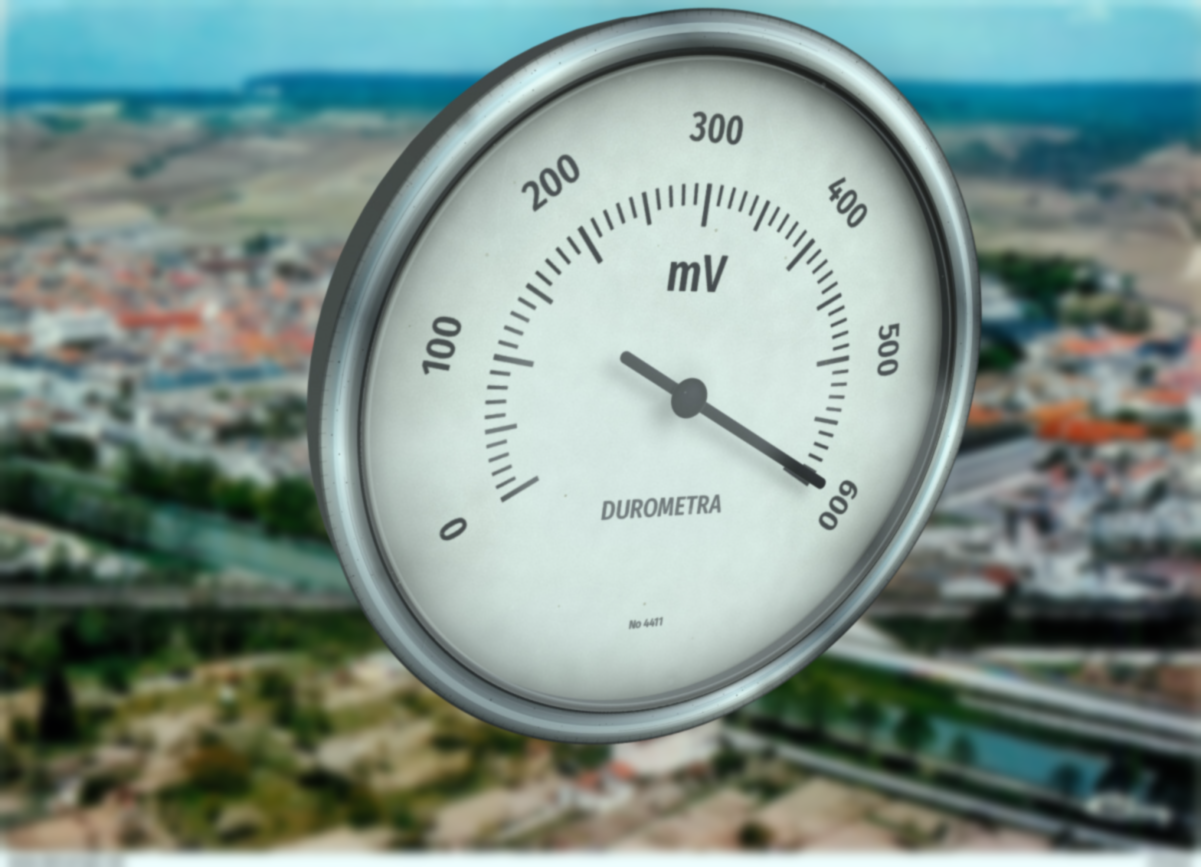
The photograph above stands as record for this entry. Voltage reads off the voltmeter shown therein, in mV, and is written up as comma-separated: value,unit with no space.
595,mV
